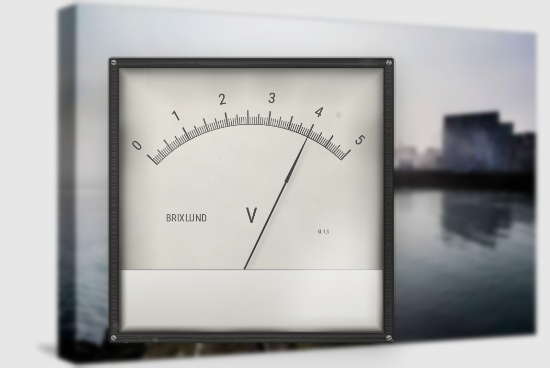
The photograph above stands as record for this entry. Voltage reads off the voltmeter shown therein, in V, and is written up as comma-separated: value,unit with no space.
4,V
